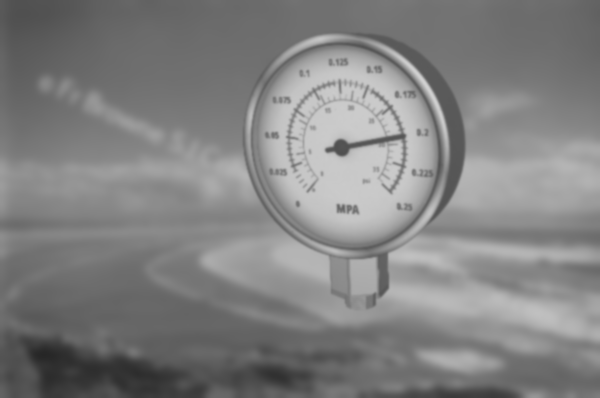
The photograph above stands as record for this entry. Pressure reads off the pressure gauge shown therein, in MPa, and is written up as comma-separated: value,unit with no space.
0.2,MPa
